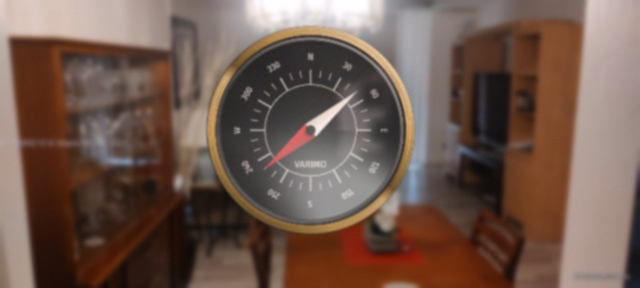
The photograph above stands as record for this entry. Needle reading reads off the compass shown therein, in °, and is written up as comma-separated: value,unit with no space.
230,°
